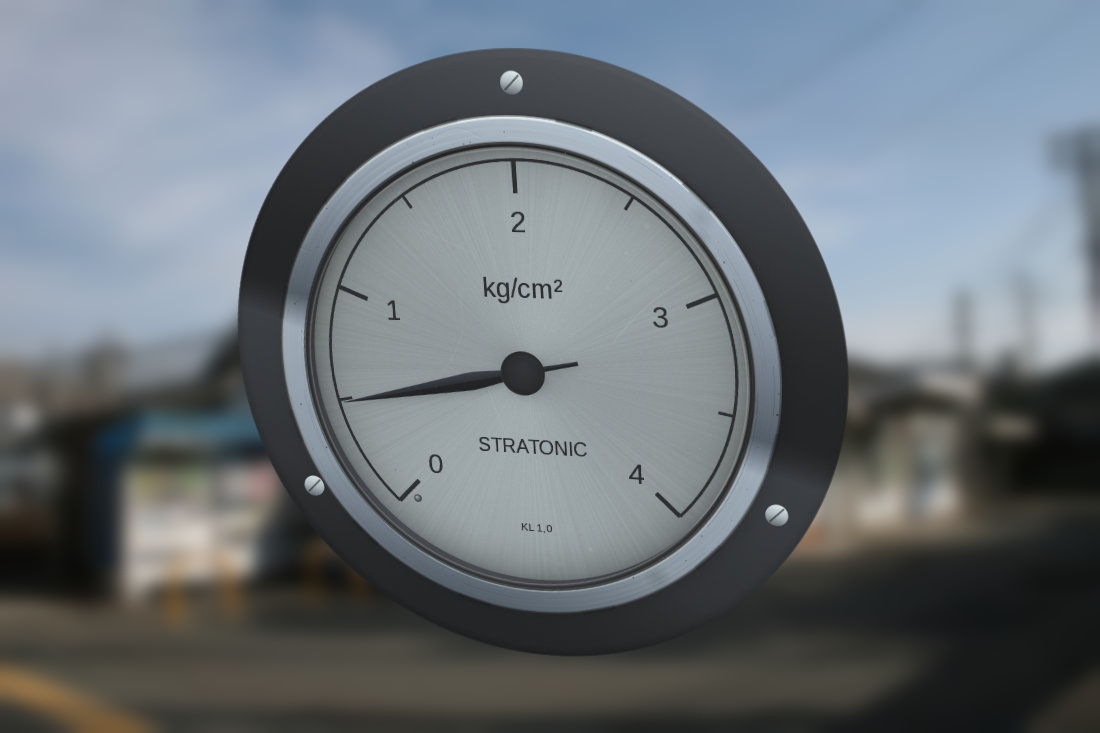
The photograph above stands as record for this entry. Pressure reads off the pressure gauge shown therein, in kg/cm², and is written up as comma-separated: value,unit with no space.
0.5,kg/cm²
